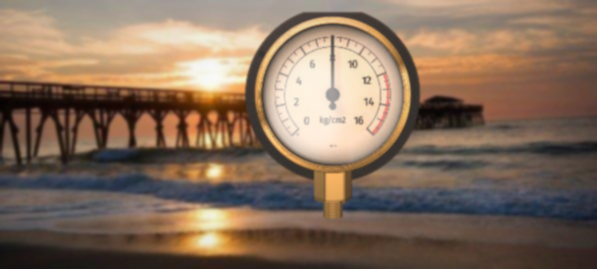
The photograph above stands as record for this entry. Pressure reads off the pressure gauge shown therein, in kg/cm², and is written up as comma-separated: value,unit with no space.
8,kg/cm²
